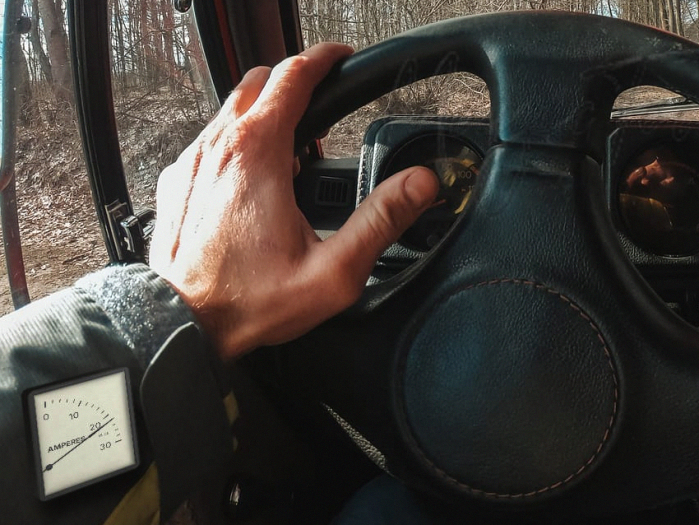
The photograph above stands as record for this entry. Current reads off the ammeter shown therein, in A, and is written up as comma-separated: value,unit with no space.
22,A
